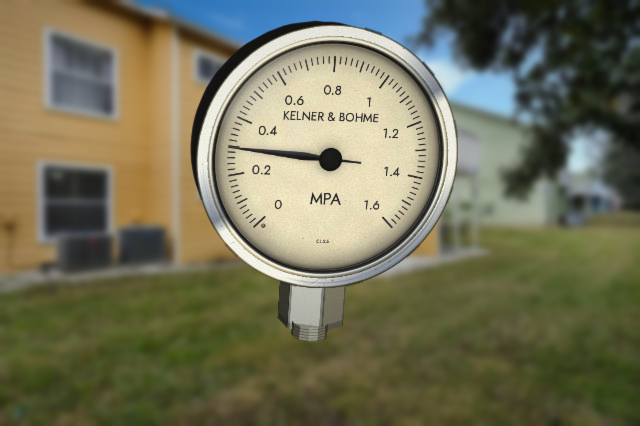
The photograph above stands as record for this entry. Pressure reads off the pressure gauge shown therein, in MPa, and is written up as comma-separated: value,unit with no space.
0.3,MPa
